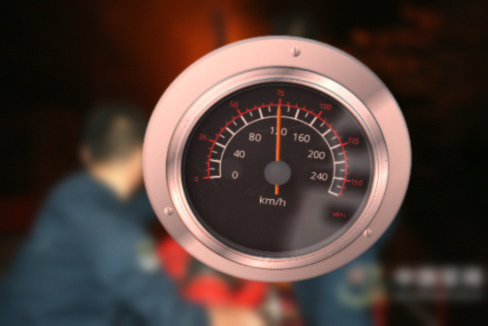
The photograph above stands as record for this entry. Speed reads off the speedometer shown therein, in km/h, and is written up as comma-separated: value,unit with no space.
120,km/h
